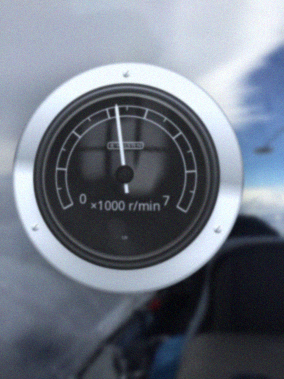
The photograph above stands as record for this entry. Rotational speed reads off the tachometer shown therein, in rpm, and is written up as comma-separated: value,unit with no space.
3250,rpm
